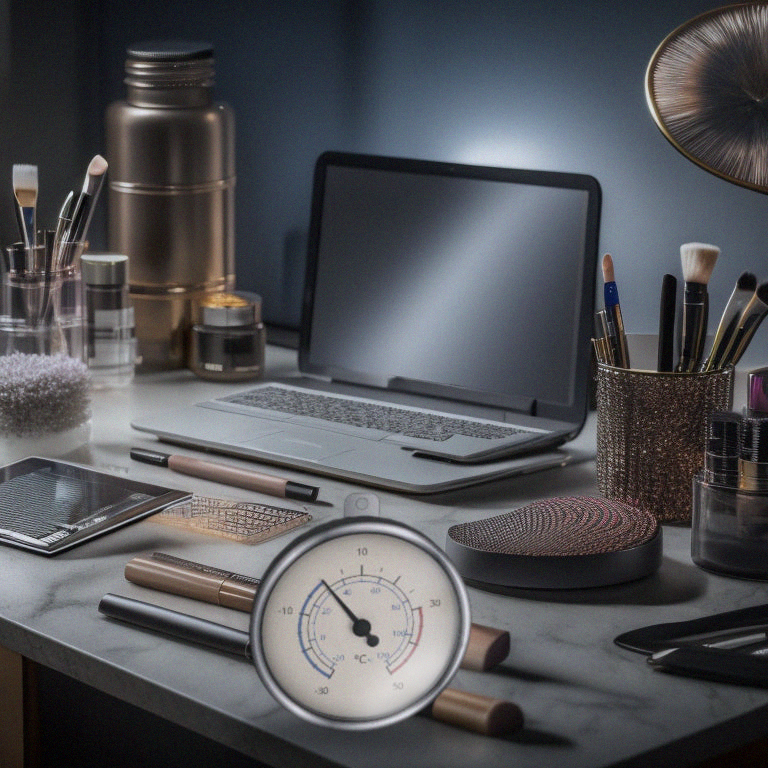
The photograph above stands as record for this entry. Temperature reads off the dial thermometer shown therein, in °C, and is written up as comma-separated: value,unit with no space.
0,°C
